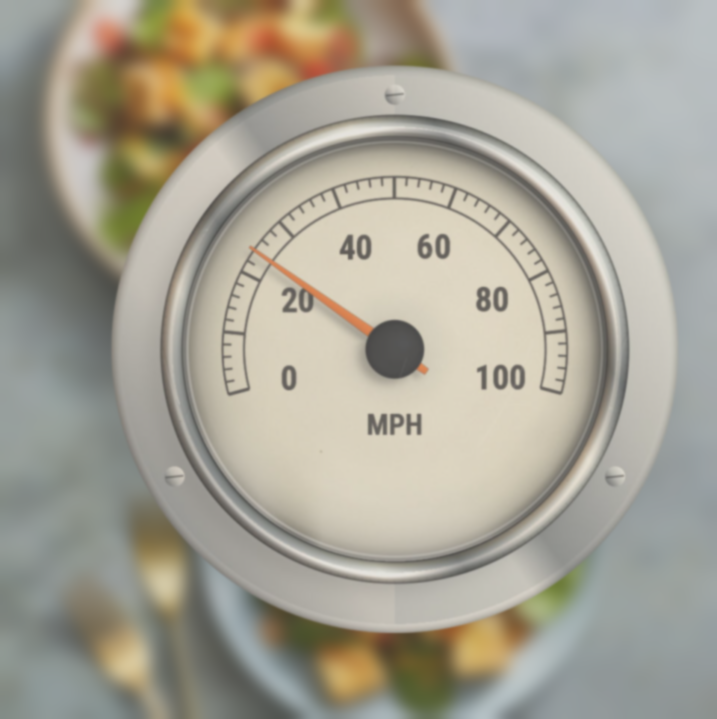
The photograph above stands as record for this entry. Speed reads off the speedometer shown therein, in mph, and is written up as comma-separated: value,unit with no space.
24,mph
